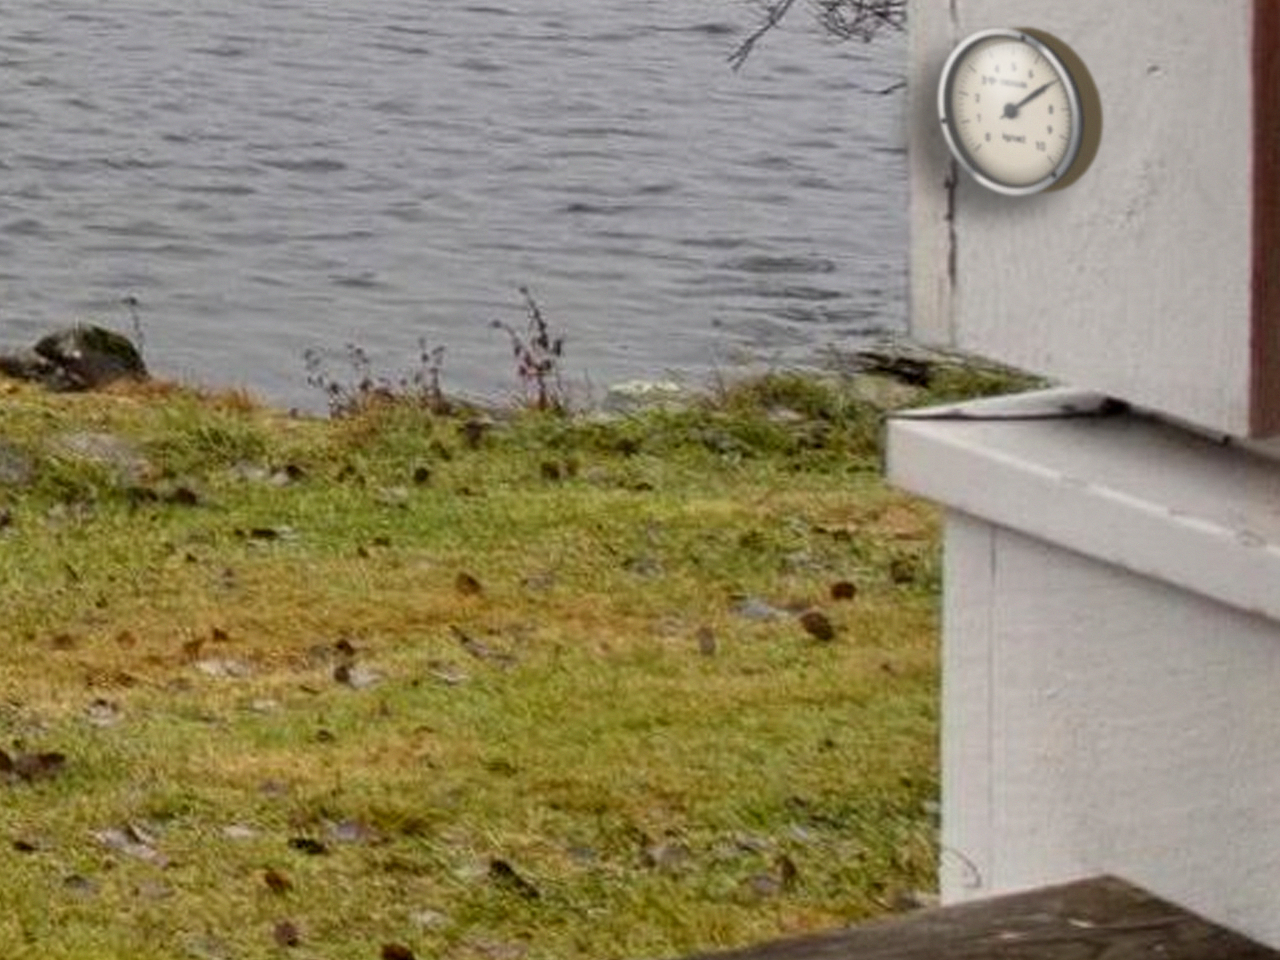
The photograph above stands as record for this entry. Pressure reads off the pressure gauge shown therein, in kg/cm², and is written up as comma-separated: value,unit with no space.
7,kg/cm²
